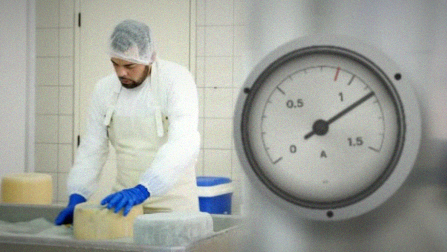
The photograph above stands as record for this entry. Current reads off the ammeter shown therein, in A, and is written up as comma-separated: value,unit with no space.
1.15,A
